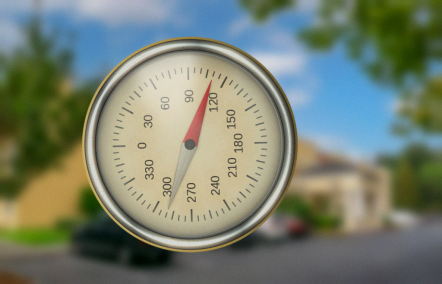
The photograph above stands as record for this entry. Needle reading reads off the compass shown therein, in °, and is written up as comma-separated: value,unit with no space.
110,°
